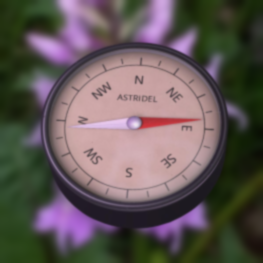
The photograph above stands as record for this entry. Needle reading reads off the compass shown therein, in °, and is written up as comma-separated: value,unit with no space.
82.5,°
